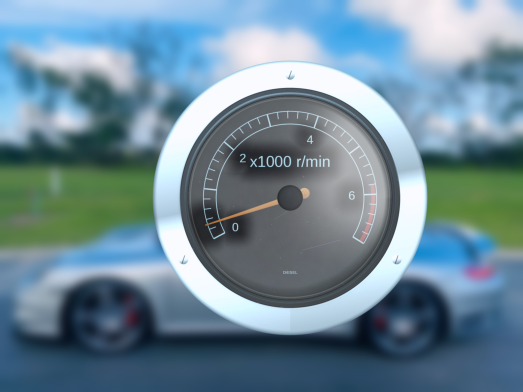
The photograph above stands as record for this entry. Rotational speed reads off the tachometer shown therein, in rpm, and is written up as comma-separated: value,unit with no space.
300,rpm
